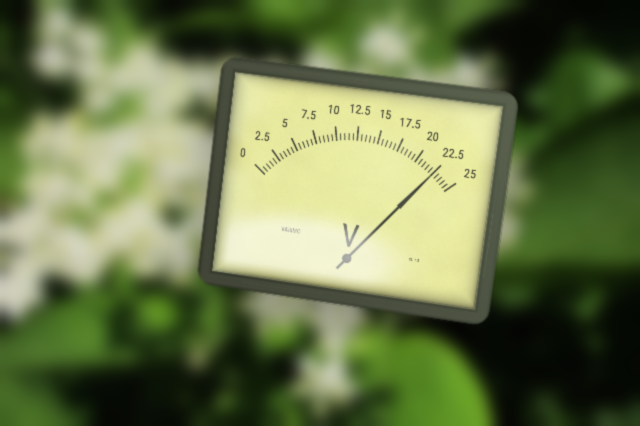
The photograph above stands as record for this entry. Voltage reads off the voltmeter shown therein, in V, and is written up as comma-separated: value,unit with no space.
22.5,V
